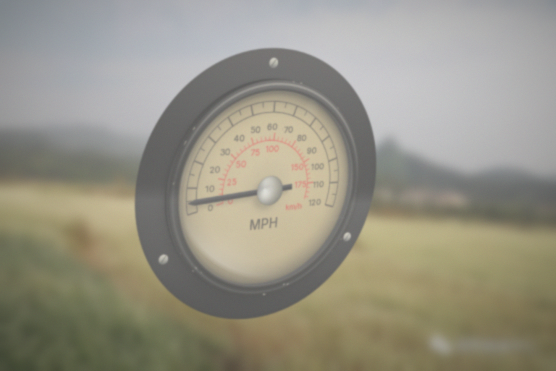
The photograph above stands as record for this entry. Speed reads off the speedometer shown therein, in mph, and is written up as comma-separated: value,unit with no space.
5,mph
